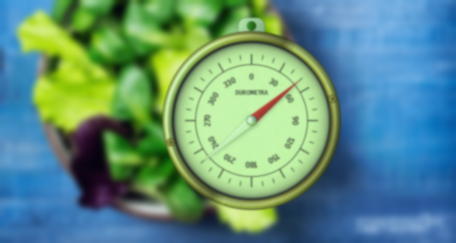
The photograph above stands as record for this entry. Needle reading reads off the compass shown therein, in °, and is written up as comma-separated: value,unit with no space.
50,°
